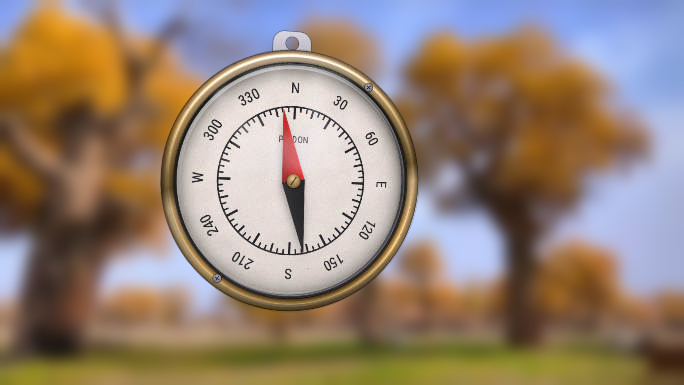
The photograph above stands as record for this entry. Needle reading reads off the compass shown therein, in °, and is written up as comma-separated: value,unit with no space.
350,°
